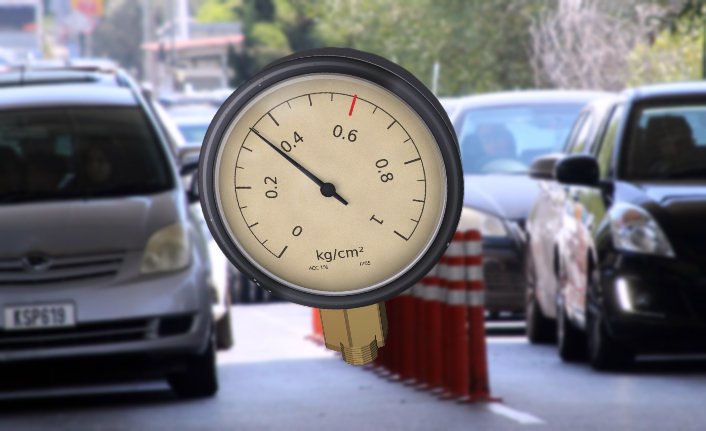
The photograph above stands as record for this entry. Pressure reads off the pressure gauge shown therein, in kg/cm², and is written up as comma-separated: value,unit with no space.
0.35,kg/cm²
